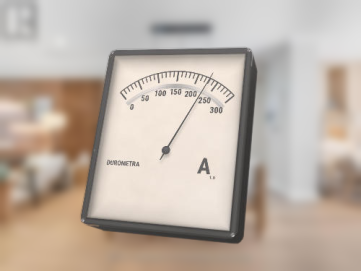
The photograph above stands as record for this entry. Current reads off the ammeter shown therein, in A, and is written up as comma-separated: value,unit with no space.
230,A
